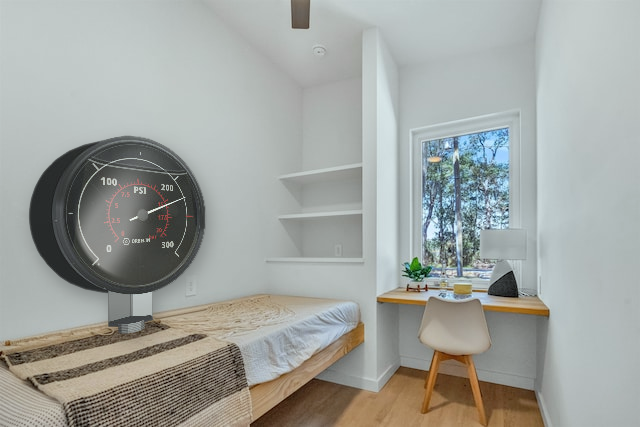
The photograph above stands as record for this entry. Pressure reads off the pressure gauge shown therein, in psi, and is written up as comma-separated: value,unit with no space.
225,psi
